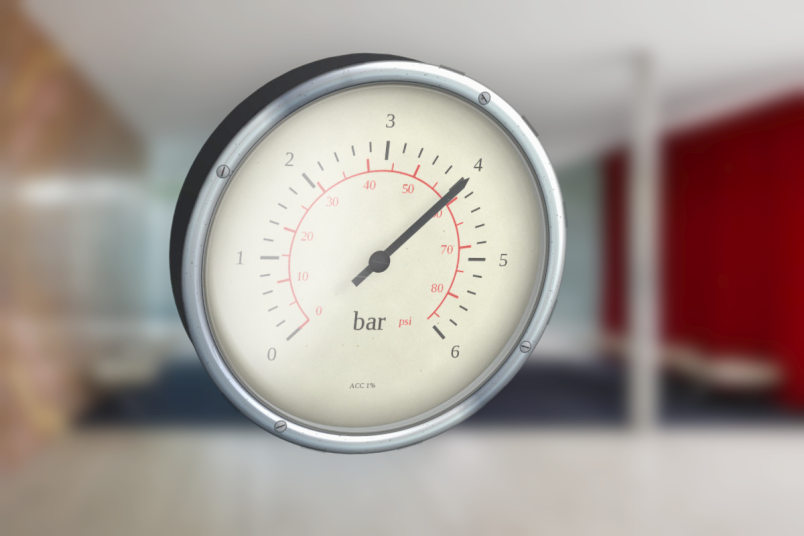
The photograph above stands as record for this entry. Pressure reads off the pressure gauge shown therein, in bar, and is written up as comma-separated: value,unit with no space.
4,bar
